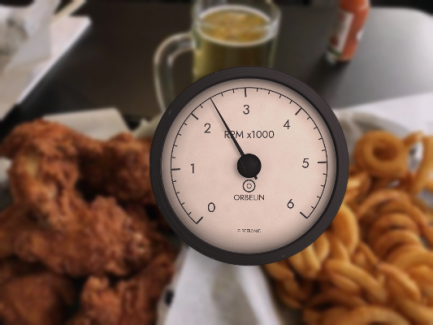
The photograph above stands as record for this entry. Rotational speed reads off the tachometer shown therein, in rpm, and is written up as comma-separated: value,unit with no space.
2400,rpm
